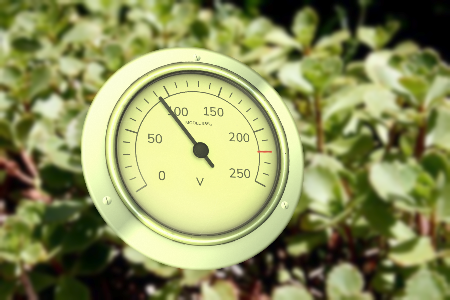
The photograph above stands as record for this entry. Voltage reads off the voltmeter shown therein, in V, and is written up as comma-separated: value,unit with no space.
90,V
